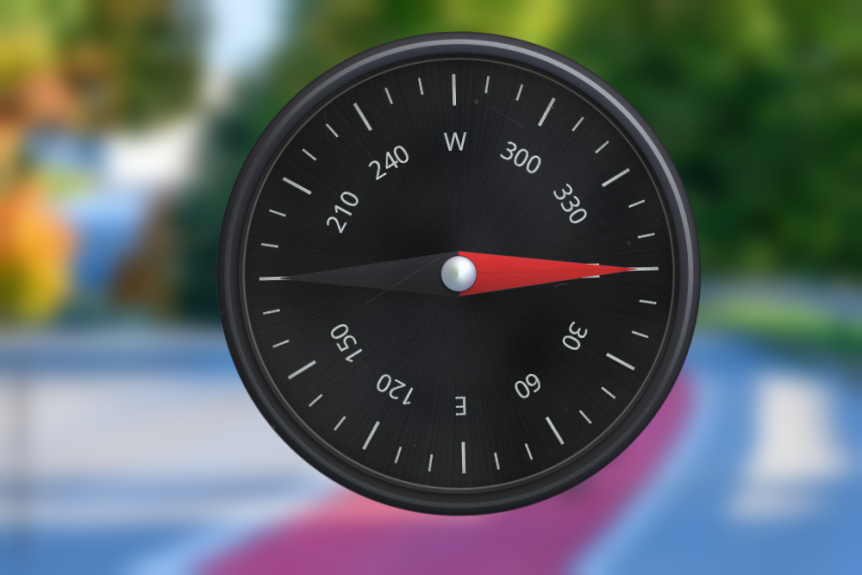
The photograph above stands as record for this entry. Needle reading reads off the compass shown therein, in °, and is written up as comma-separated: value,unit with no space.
0,°
